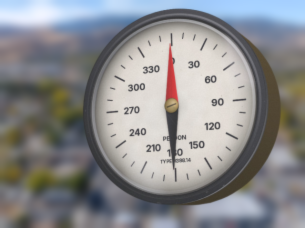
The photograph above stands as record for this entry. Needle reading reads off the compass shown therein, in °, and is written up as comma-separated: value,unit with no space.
0,°
